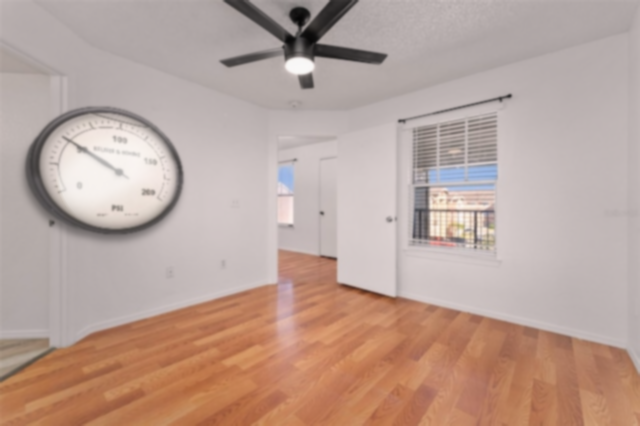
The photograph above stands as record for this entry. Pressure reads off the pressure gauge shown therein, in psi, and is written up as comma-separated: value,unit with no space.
50,psi
